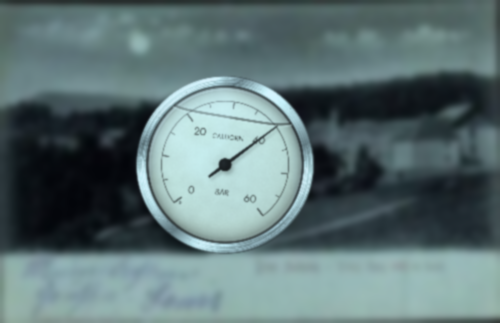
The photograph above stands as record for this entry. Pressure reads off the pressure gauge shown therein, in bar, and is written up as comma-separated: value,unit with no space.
40,bar
